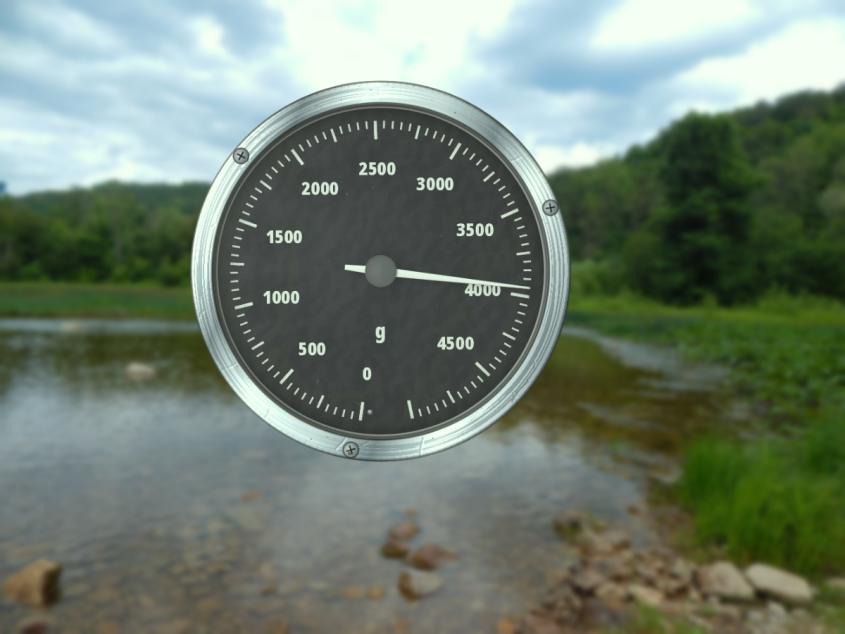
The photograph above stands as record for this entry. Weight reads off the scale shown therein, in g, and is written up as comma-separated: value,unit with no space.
3950,g
